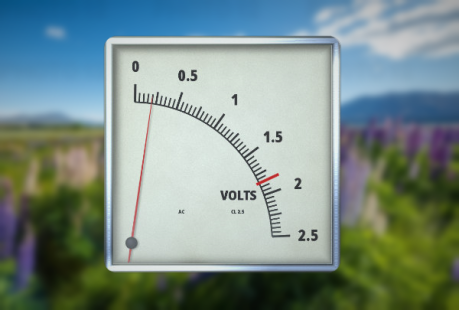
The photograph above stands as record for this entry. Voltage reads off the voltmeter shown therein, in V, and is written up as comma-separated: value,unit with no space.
0.2,V
